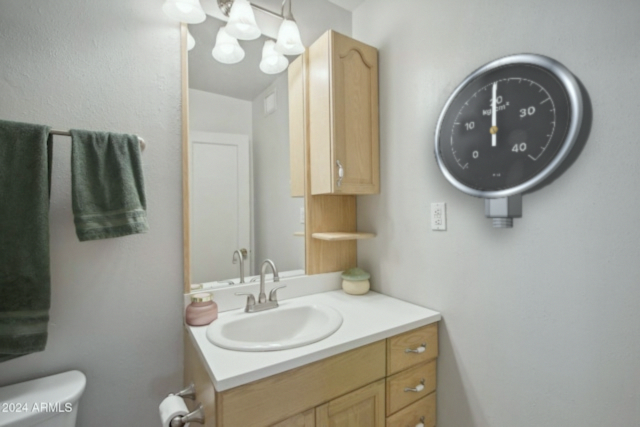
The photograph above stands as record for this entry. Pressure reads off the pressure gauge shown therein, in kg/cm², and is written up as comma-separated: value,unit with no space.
20,kg/cm²
